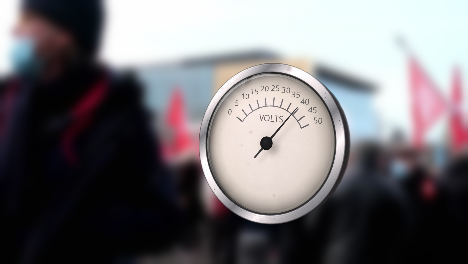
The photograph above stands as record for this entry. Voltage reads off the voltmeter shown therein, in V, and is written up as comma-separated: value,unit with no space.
40,V
